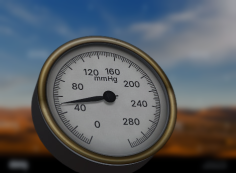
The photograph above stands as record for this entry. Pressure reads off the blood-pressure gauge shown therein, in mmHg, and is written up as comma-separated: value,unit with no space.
50,mmHg
